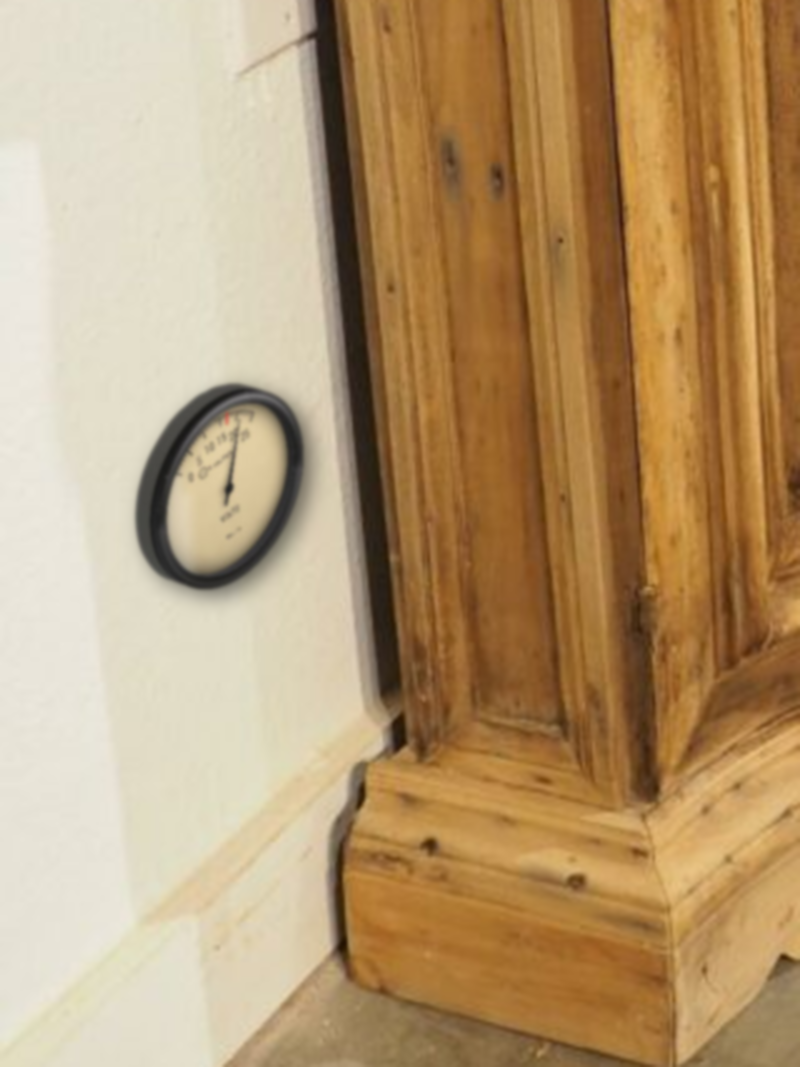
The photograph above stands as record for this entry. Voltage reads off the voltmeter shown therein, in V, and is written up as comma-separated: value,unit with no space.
20,V
